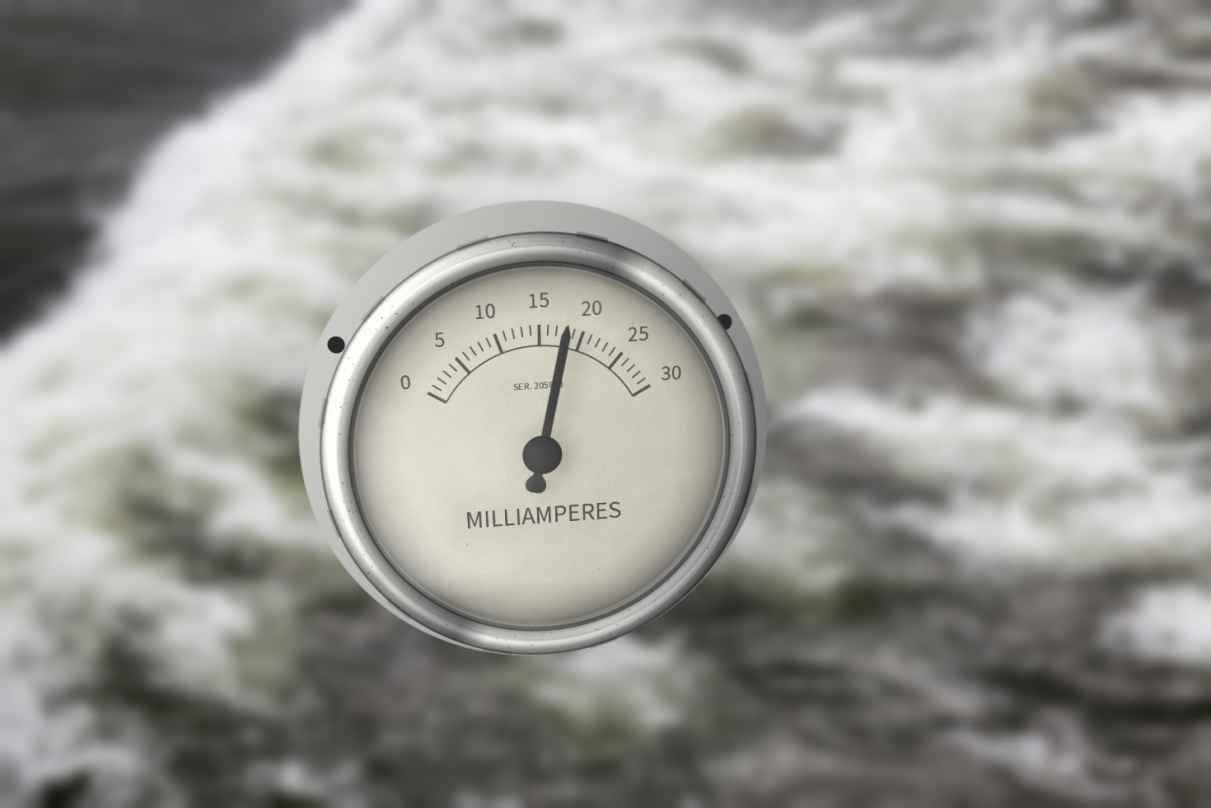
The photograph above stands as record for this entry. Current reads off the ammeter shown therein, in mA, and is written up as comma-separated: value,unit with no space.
18,mA
